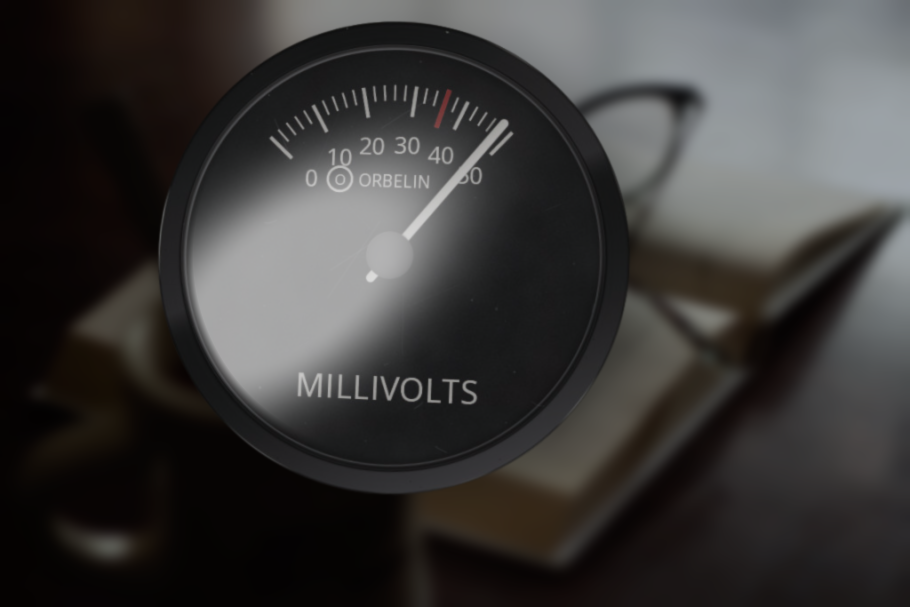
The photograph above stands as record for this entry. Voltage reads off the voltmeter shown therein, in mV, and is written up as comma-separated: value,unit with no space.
48,mV
